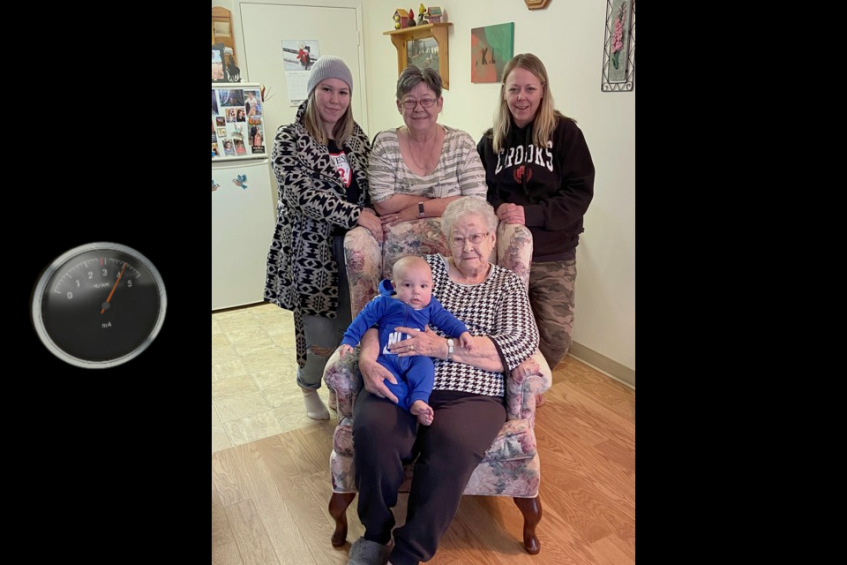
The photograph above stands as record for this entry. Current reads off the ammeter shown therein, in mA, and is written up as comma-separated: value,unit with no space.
4,mA
